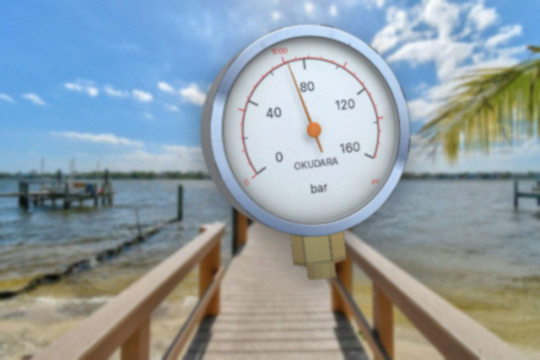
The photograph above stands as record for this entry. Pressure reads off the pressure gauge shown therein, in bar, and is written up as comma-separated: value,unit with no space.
70,bar
